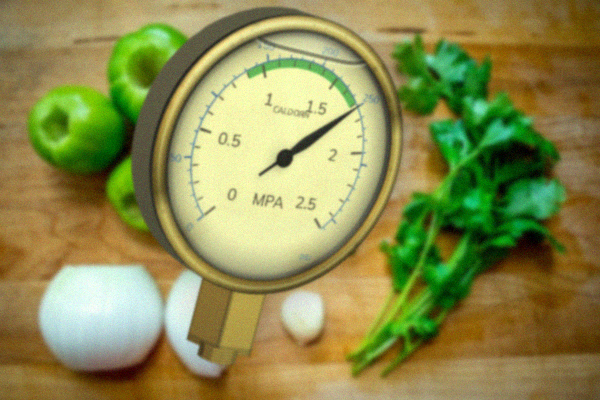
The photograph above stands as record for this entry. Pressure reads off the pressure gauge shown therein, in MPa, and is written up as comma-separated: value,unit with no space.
1.7,MPa
